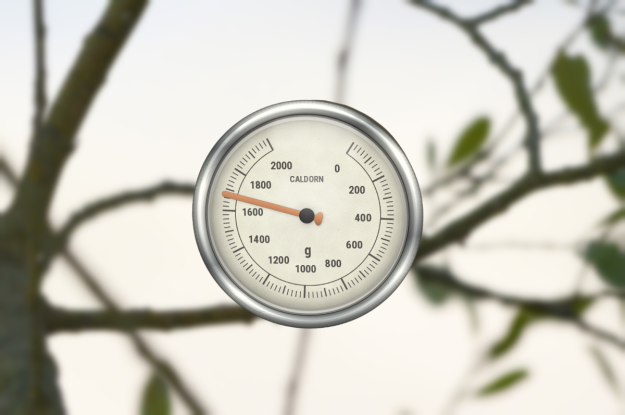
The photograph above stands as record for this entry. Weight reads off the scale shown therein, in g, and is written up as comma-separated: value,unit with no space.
1680,g
